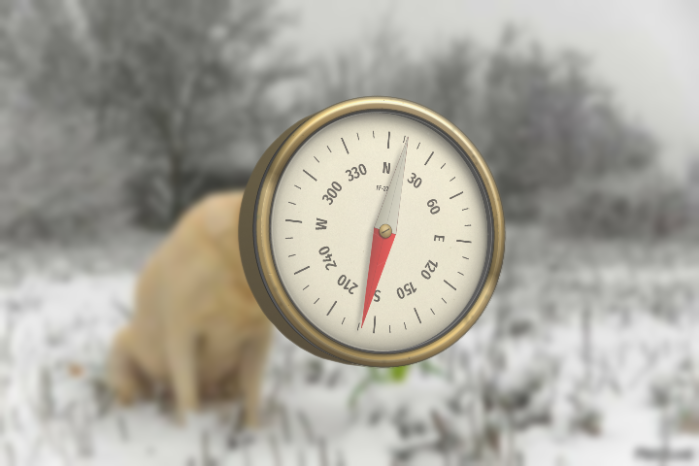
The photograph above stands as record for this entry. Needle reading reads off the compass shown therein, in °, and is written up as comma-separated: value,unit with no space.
190,°
